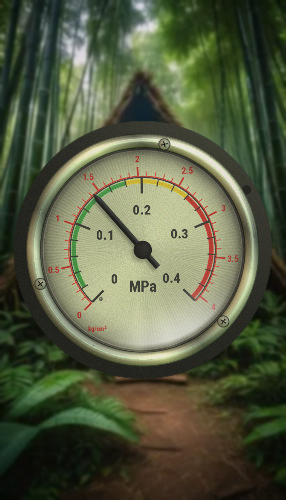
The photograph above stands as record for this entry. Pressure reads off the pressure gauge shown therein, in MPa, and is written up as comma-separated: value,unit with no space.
0.14,MPa
